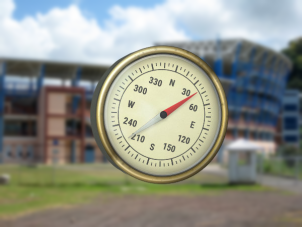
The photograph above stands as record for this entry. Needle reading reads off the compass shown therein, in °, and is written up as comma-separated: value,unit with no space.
40,°
